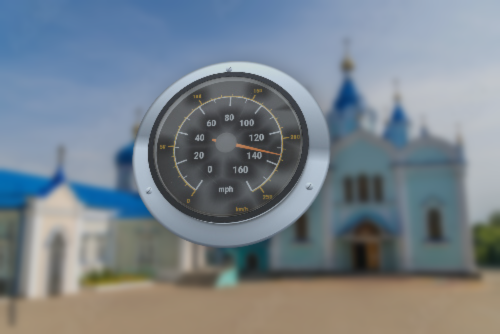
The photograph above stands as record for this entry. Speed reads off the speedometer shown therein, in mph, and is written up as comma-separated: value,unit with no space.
135,mph
